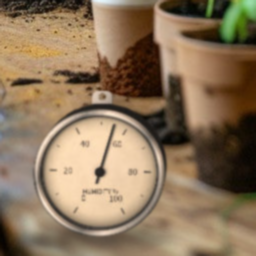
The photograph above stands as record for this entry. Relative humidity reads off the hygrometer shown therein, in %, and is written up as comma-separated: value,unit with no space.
55,%
